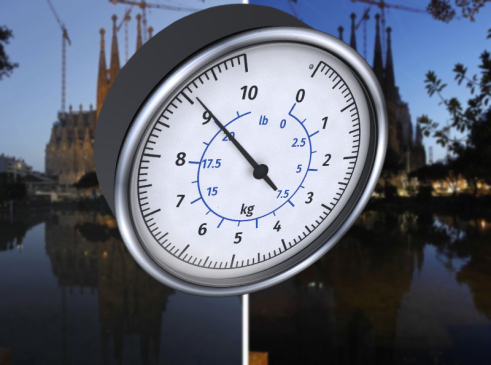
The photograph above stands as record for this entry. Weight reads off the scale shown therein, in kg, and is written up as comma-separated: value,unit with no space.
9.1,kg
